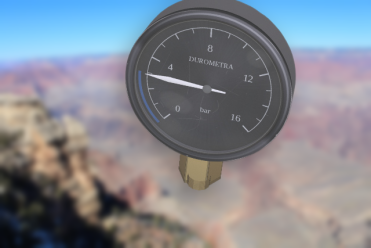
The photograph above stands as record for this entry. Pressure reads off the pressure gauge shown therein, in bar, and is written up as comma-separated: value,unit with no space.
3,bar
